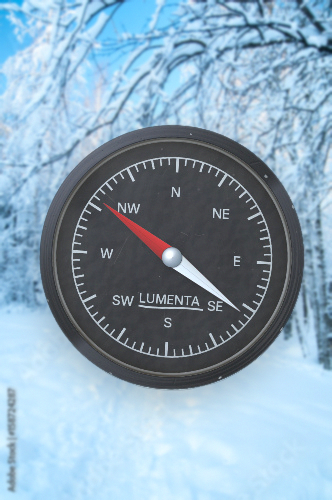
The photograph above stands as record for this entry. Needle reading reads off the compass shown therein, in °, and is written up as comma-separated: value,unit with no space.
305,°
